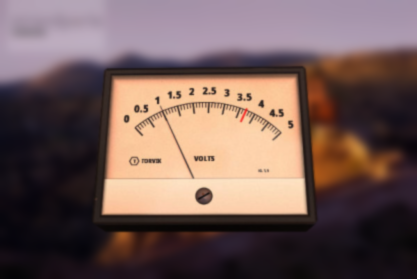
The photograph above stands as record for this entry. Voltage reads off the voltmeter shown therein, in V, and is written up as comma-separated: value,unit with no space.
1,V
